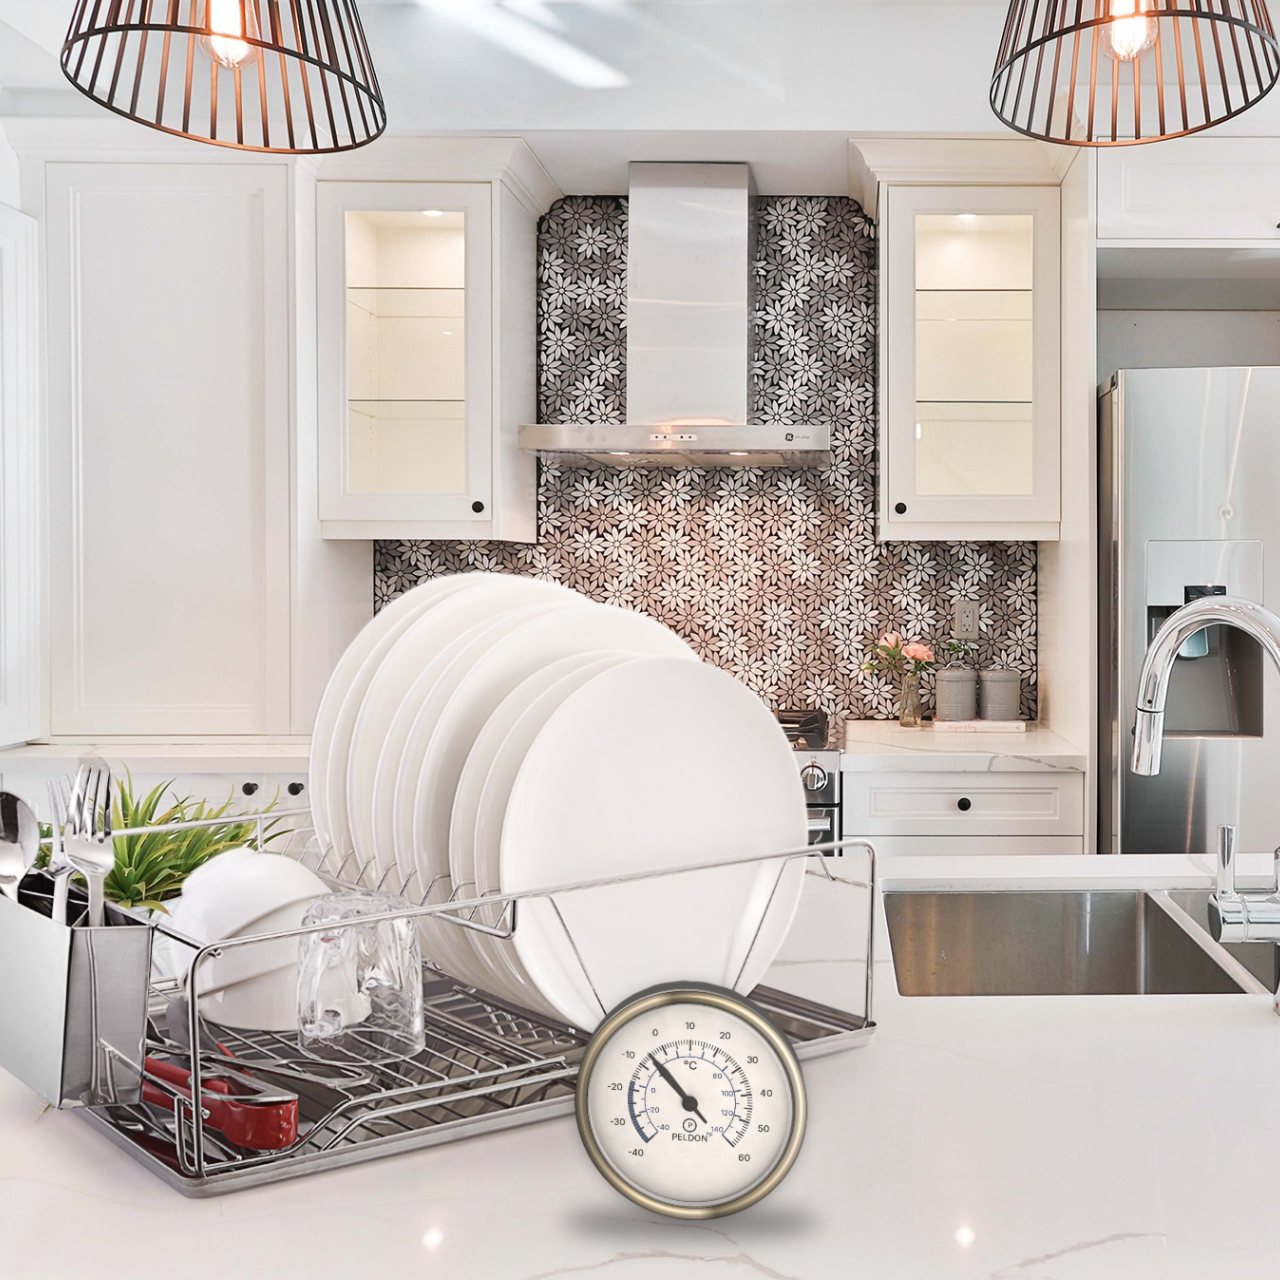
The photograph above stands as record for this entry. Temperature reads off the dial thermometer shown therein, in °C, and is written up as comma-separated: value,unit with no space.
-5,°C
